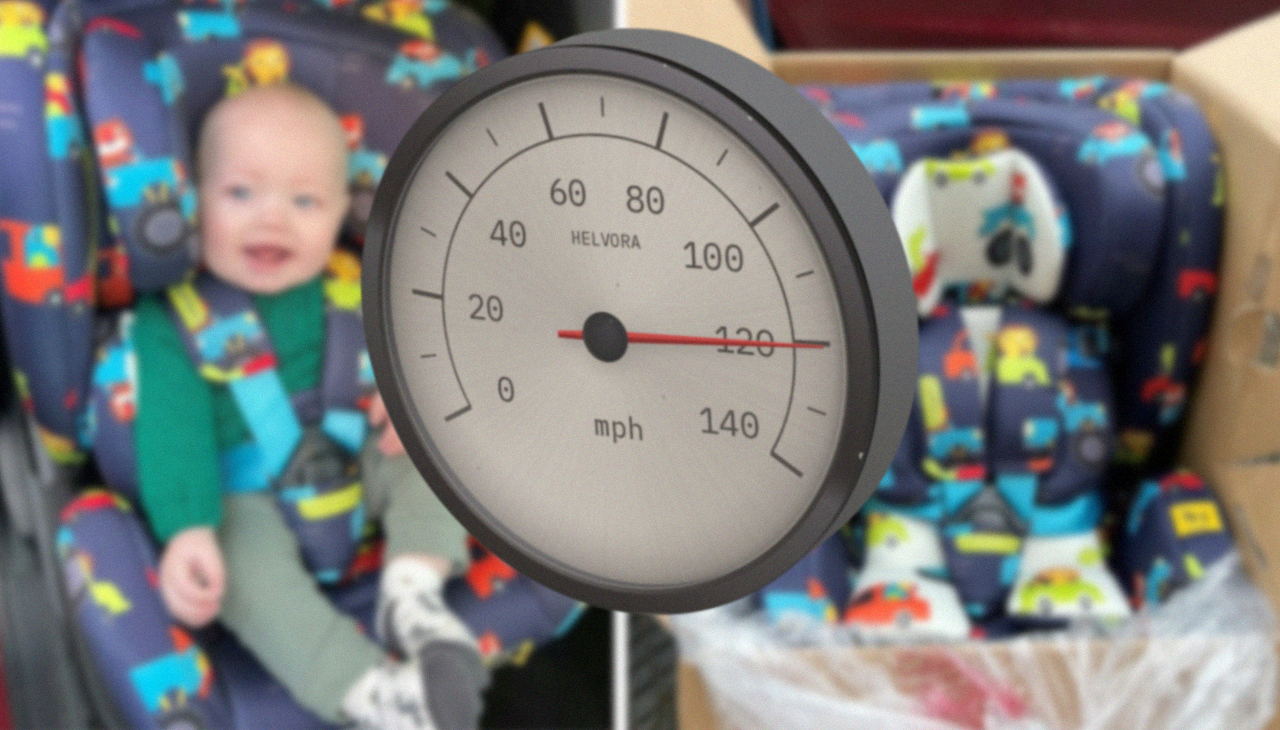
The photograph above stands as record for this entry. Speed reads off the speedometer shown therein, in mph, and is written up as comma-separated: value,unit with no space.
120,mph
